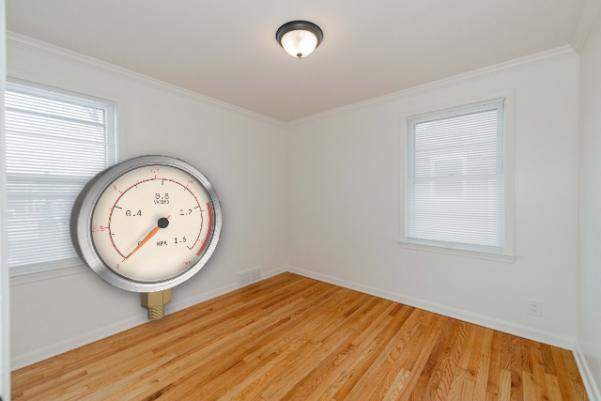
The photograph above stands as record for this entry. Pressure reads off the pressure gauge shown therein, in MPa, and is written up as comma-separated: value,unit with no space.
0,MPa
